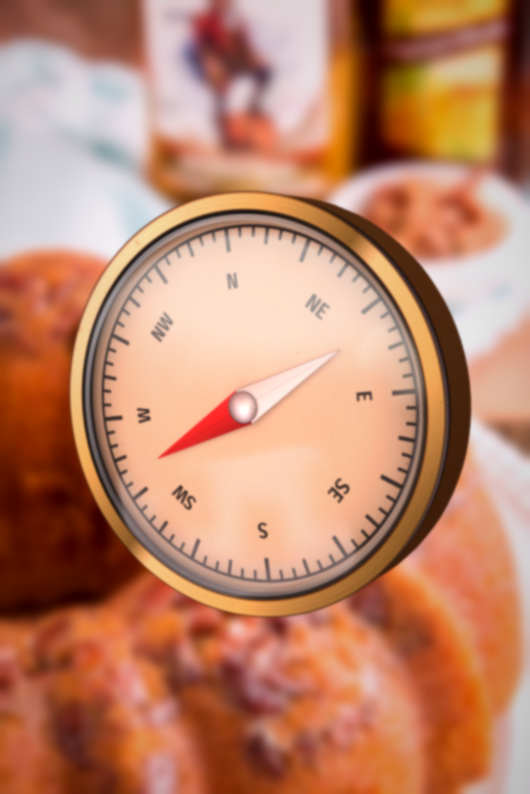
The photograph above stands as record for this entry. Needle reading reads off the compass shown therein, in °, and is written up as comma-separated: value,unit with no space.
247.5,°
